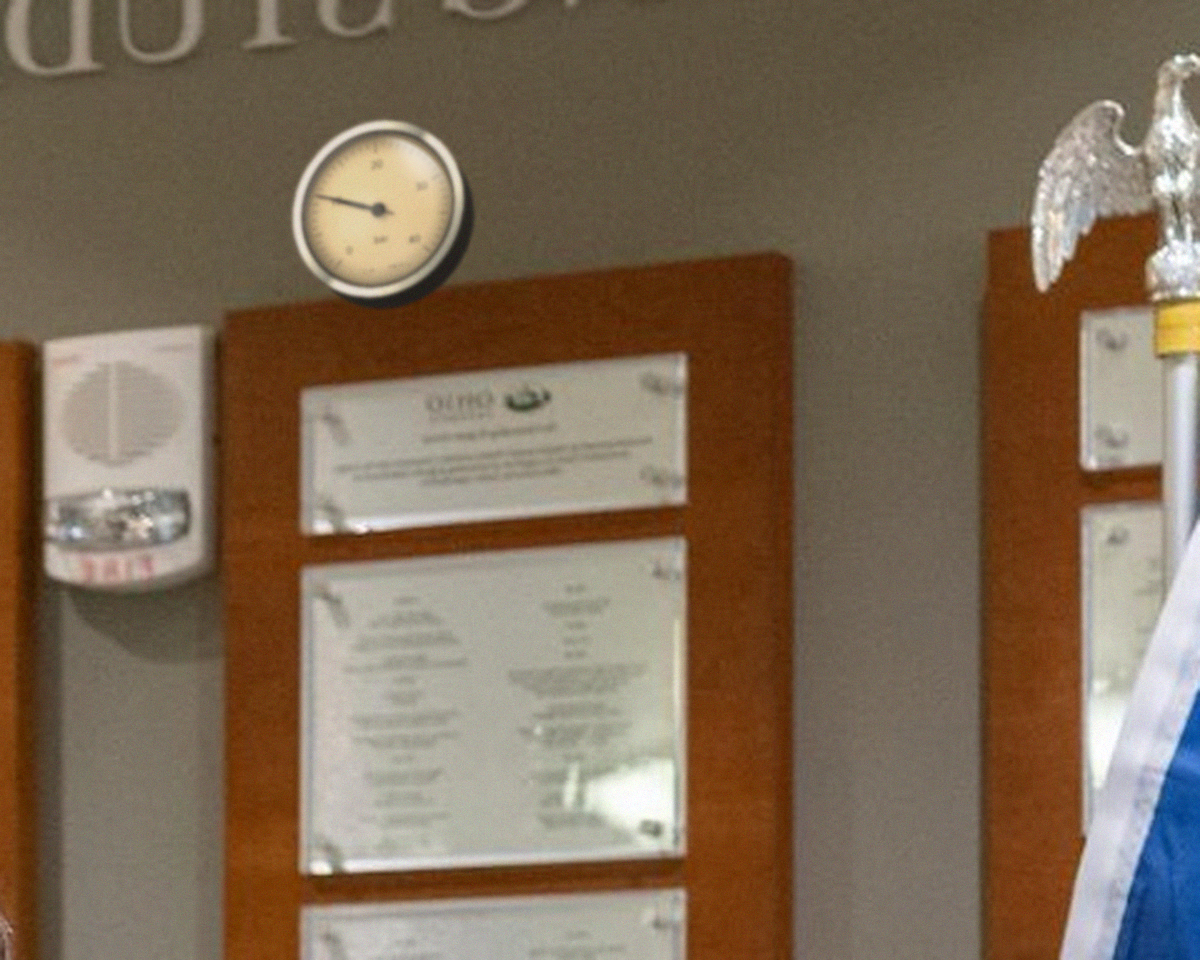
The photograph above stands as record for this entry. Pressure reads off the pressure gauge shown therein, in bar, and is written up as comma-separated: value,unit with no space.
10,bar
